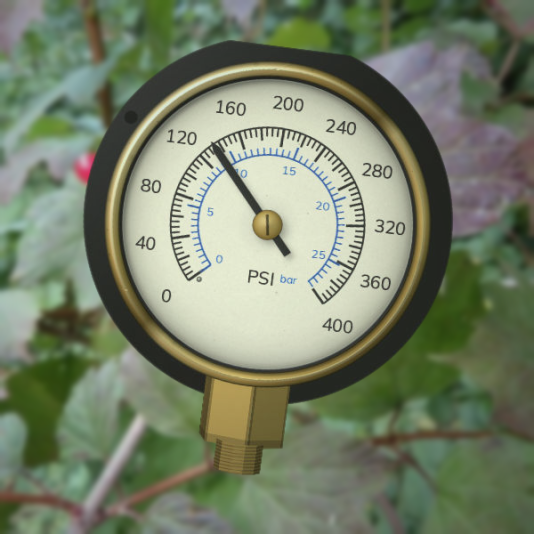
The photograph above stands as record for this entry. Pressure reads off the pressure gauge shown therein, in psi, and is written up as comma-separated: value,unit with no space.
135,psi
